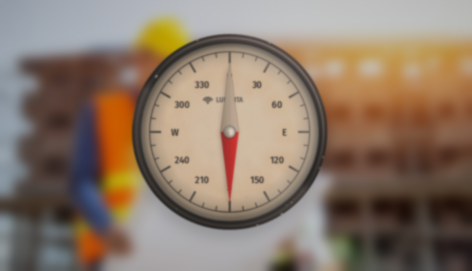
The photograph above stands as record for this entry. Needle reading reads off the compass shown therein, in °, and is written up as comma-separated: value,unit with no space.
180,°
